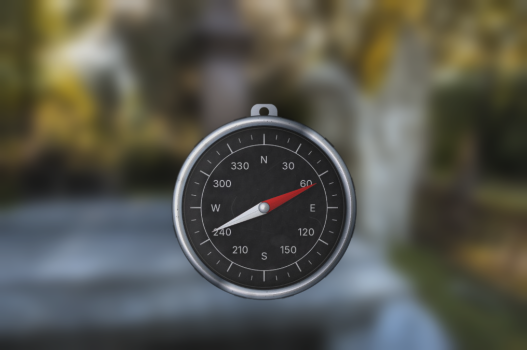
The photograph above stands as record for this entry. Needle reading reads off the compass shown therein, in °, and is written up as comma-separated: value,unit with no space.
65,°
